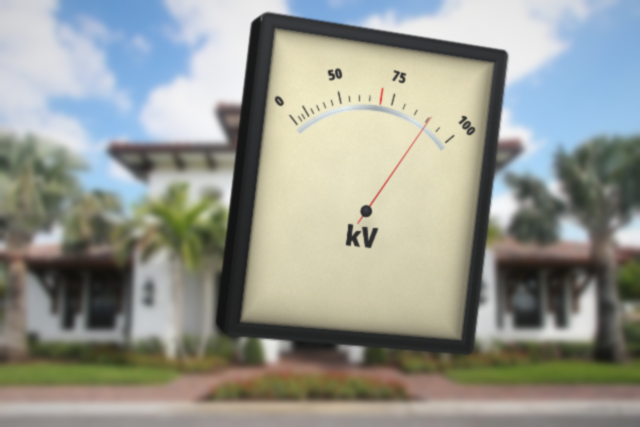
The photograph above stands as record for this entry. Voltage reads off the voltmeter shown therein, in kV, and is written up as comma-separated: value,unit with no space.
90,kV
